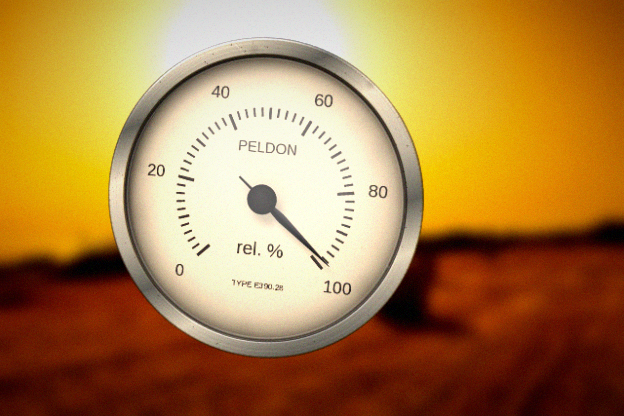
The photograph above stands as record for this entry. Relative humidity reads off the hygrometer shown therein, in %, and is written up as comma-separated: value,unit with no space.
98,%
